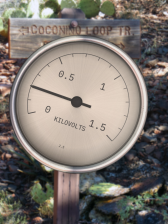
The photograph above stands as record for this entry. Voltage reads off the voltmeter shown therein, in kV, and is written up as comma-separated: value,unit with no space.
0.2,kV
